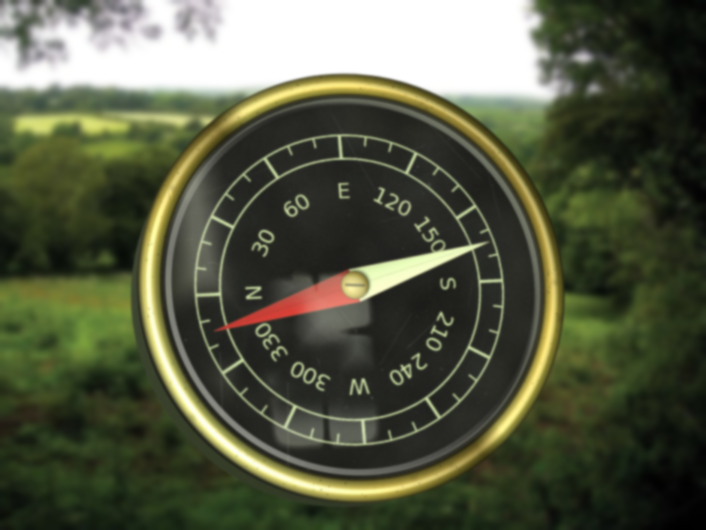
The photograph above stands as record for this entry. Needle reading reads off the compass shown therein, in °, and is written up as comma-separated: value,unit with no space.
345,°
